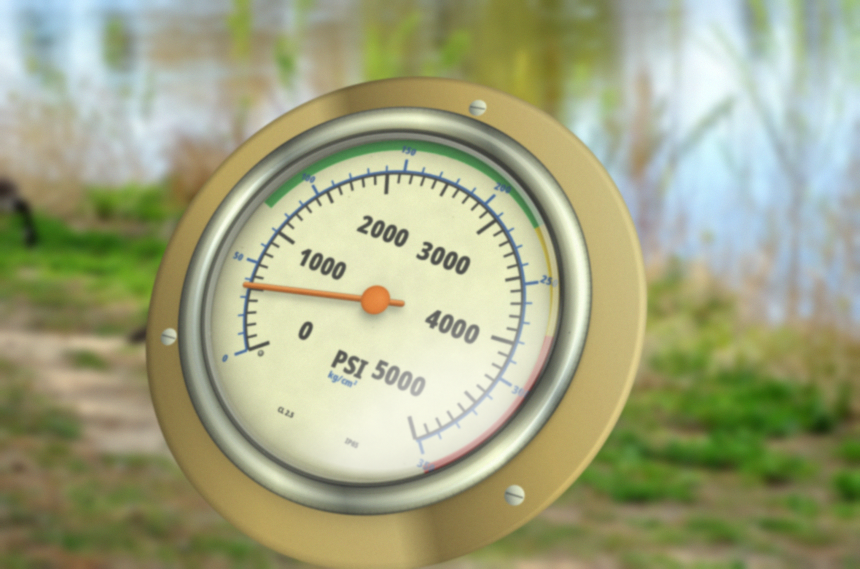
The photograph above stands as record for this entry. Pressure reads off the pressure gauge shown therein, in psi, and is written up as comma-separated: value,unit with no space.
500,psi
